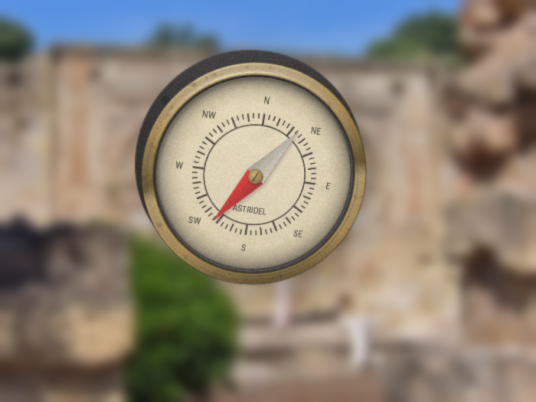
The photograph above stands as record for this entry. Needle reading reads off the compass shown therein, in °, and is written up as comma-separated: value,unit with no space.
215,°
